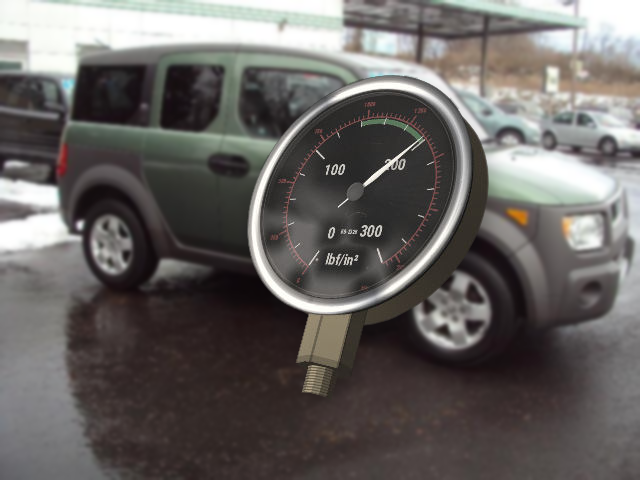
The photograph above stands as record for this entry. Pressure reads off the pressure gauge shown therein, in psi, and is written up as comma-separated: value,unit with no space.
200,psi
